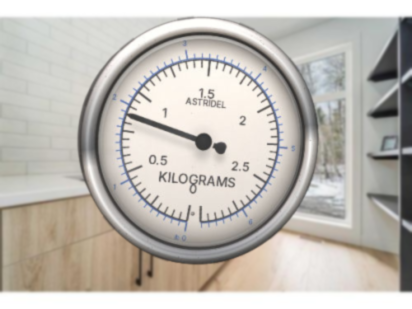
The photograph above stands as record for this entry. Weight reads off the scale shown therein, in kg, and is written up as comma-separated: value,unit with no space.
0.85,kg
